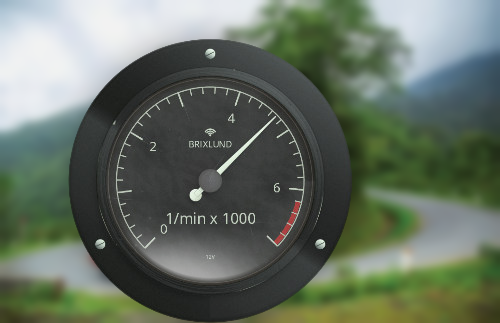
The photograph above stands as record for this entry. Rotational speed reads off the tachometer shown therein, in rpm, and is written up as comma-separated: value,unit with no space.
4700,rpm
